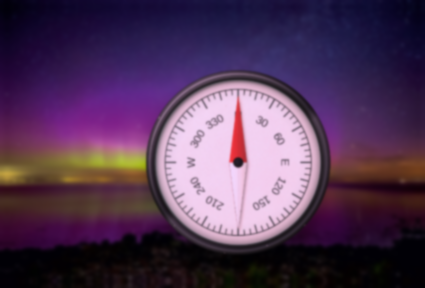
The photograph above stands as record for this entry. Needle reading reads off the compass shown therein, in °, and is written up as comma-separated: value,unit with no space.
0,°
